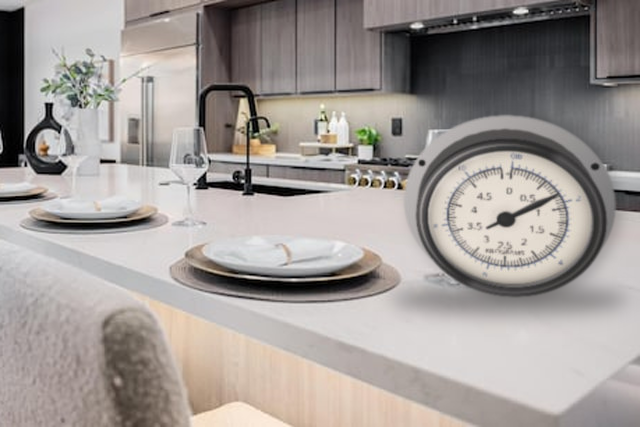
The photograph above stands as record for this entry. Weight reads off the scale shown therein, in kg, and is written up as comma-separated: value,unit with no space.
0.75,kg
